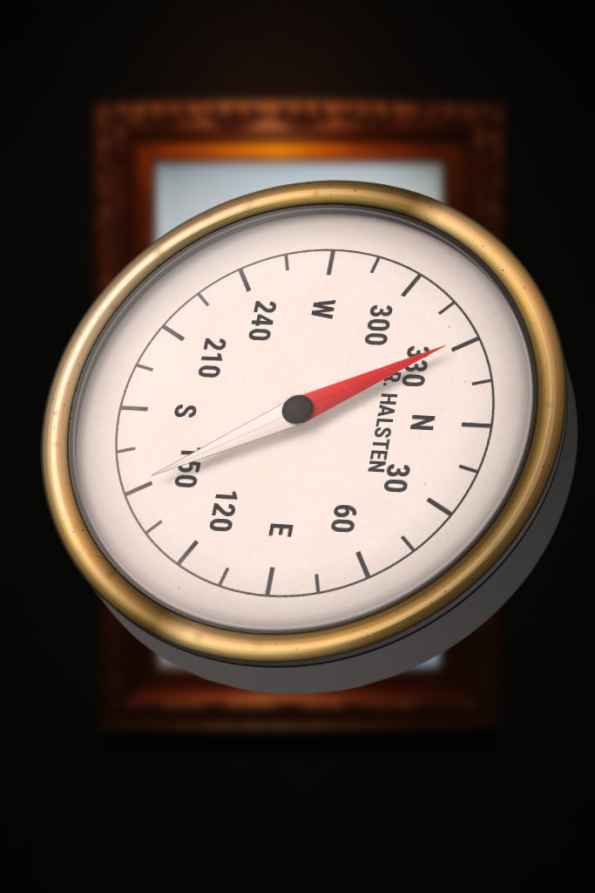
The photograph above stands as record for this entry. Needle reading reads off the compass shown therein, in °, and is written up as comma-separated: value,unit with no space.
330,°
